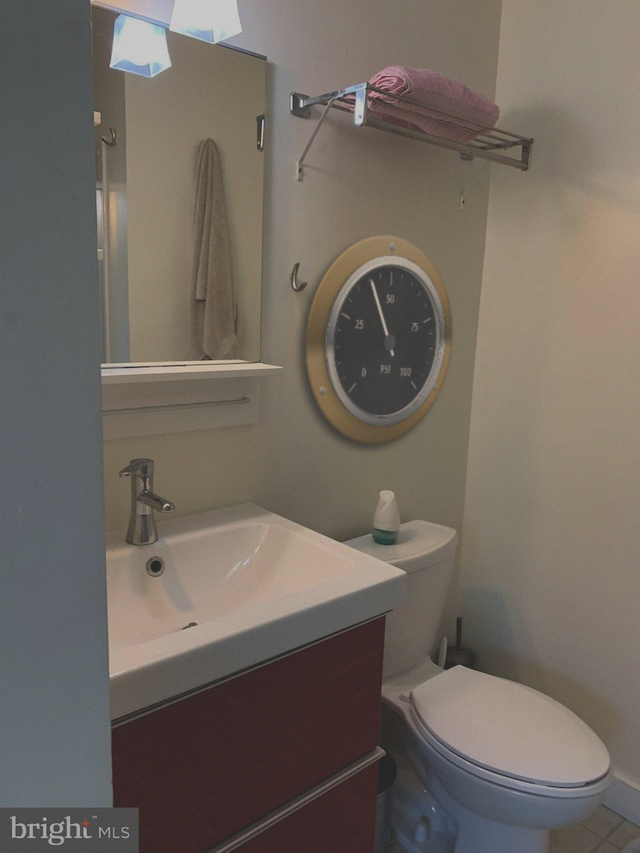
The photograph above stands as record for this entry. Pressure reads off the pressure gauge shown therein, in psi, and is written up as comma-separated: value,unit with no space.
40,psi
